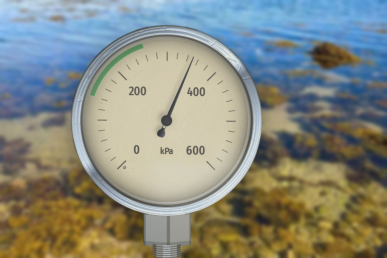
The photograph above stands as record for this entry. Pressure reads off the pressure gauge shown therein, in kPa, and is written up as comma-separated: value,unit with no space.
350,kPa
